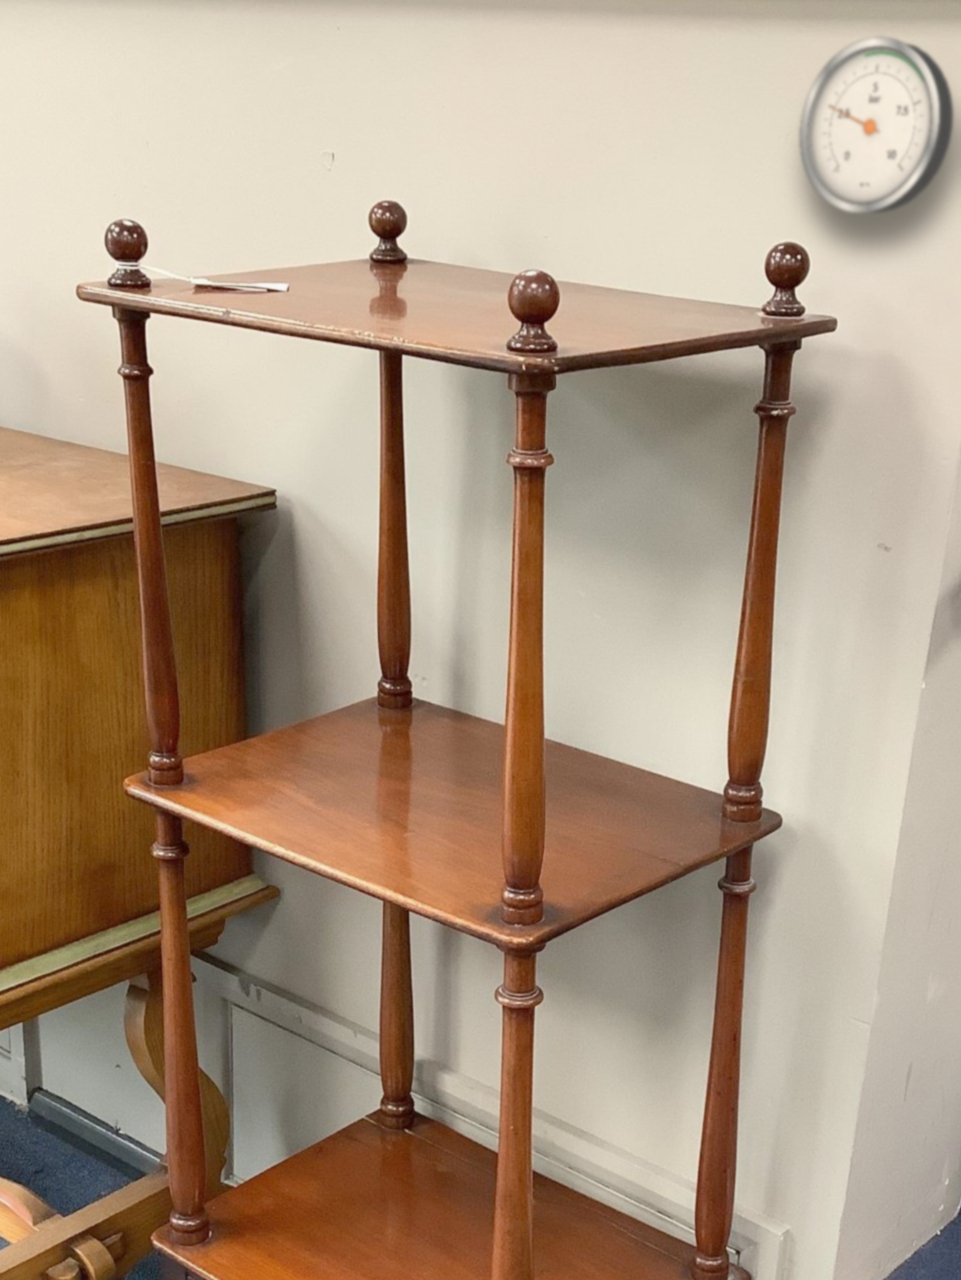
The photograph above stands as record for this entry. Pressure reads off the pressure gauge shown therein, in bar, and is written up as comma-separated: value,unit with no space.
2.5,bar
